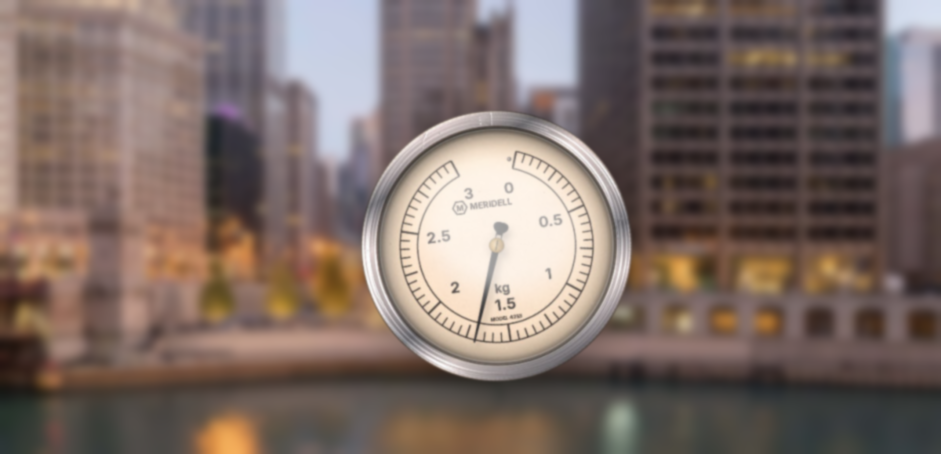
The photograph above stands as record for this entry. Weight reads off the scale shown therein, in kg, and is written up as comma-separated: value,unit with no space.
1.7,kg
